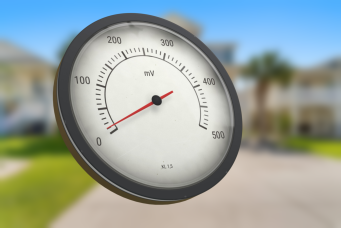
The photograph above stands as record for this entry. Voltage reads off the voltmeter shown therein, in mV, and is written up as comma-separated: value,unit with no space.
10,mV
